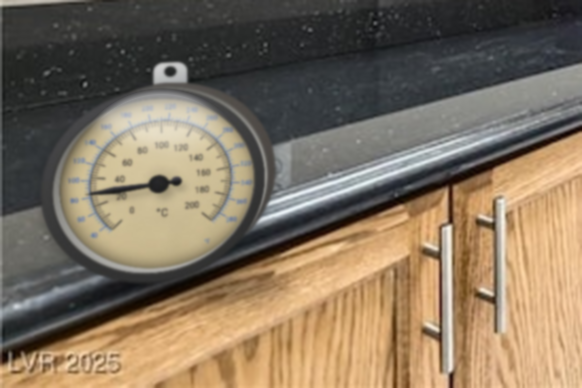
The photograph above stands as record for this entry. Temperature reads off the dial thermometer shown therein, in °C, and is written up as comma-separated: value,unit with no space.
30,°C
